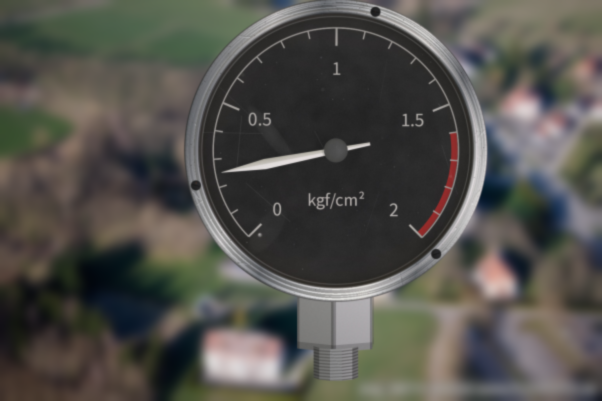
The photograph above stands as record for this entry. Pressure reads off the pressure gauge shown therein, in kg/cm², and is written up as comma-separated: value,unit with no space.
0.25,kg/cm²
